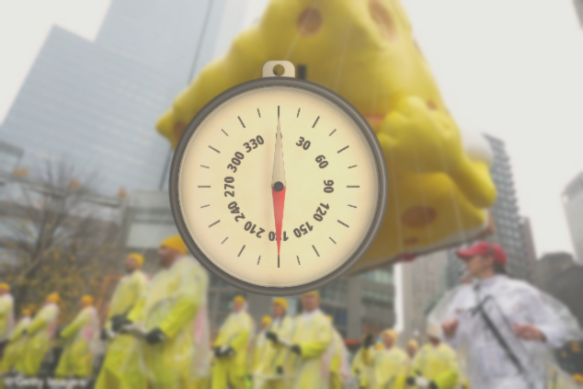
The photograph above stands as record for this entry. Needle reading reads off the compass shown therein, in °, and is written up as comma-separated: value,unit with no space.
180,°
